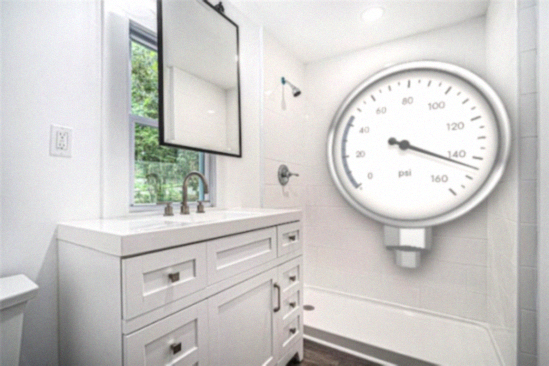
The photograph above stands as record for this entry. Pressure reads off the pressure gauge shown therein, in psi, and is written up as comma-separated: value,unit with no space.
145,psi
